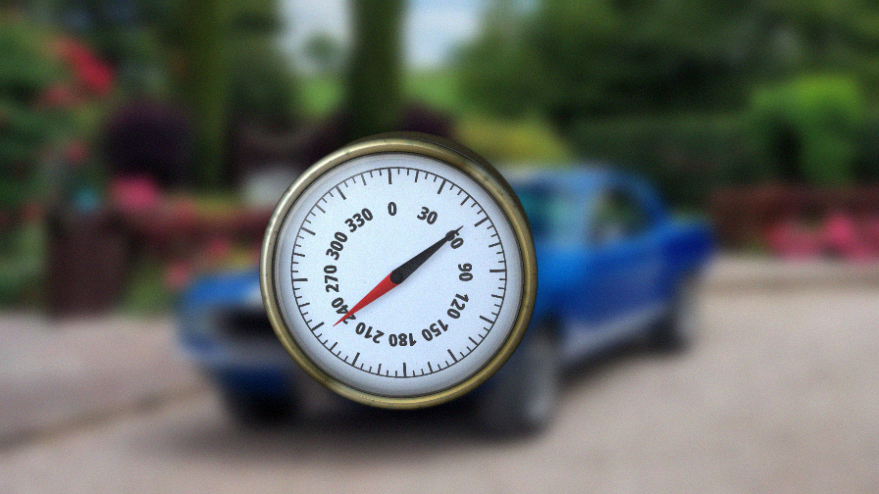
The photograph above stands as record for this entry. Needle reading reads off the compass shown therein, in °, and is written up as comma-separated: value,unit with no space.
235,°
